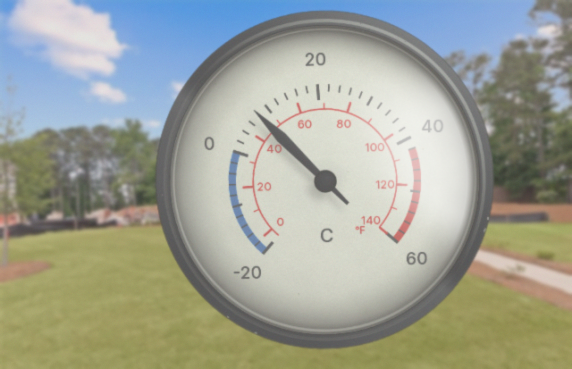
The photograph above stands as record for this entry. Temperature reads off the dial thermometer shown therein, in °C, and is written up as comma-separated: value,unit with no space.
8,°C
